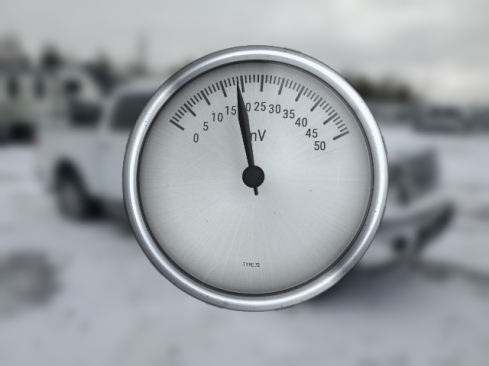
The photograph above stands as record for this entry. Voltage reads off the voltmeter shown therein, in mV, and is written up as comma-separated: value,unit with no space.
19,mV
